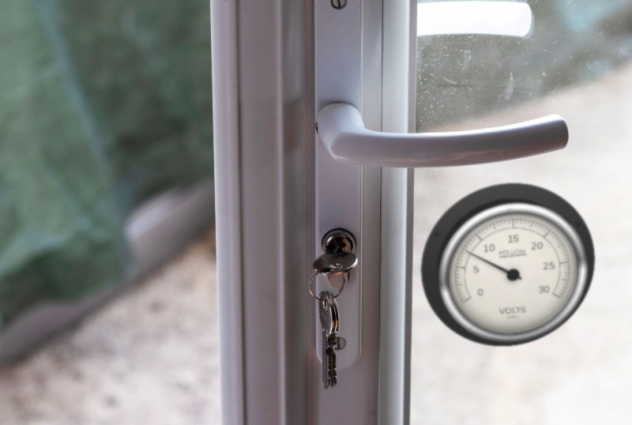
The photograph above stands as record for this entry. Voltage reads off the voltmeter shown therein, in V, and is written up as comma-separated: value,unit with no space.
7.5,V
